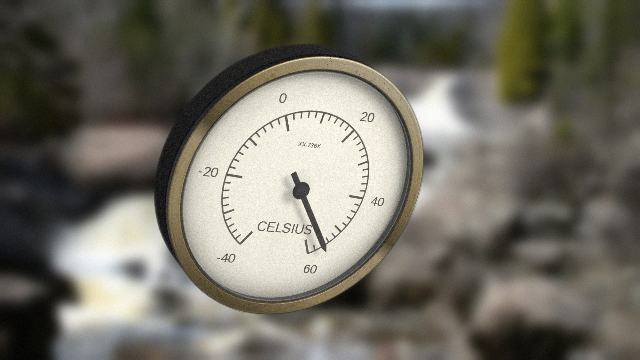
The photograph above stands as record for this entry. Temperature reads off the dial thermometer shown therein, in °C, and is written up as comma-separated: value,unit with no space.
56,°C
